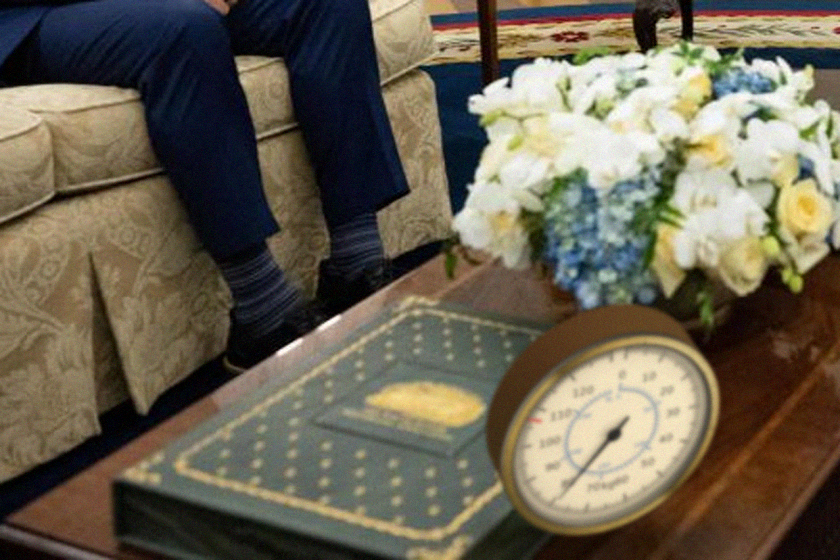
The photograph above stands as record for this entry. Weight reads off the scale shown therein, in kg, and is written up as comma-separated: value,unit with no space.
80,kg
